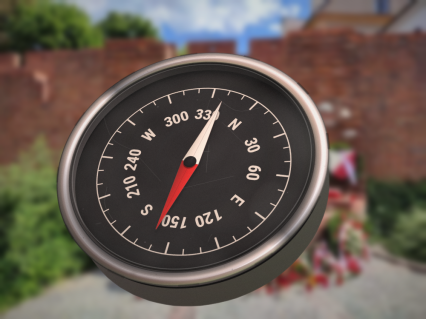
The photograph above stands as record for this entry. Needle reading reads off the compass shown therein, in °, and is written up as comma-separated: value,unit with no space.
160,°
